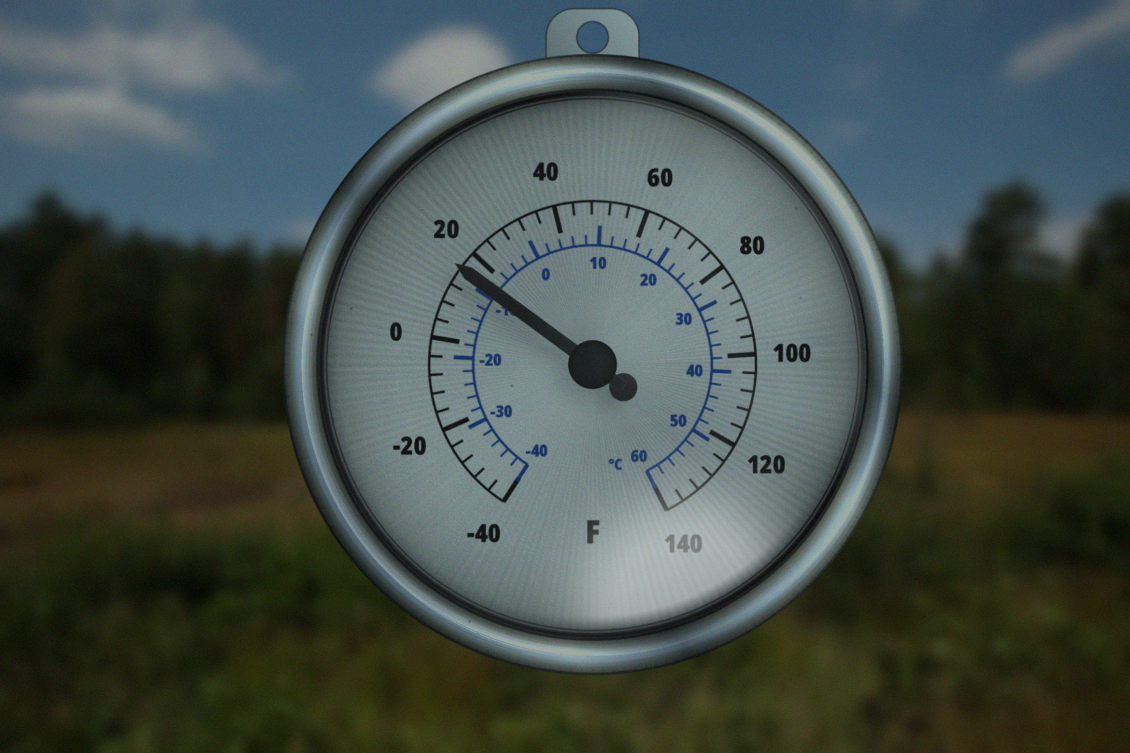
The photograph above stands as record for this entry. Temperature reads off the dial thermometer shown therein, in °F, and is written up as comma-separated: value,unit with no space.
16,°F
